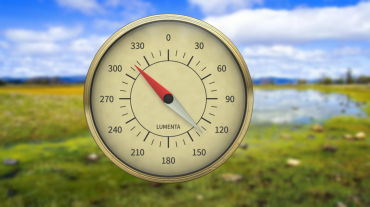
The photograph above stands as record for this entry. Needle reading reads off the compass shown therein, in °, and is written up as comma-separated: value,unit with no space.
315,°
